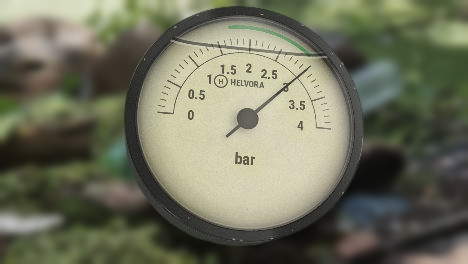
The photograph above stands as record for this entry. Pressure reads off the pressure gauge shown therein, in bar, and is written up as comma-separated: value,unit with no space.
3,bar
